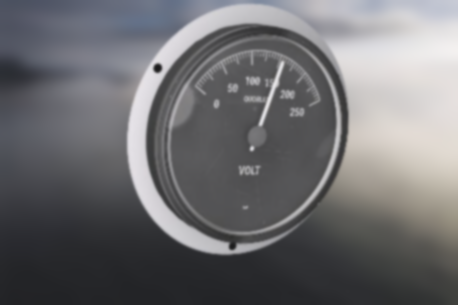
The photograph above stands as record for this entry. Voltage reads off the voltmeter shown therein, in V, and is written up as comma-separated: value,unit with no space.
150,V
